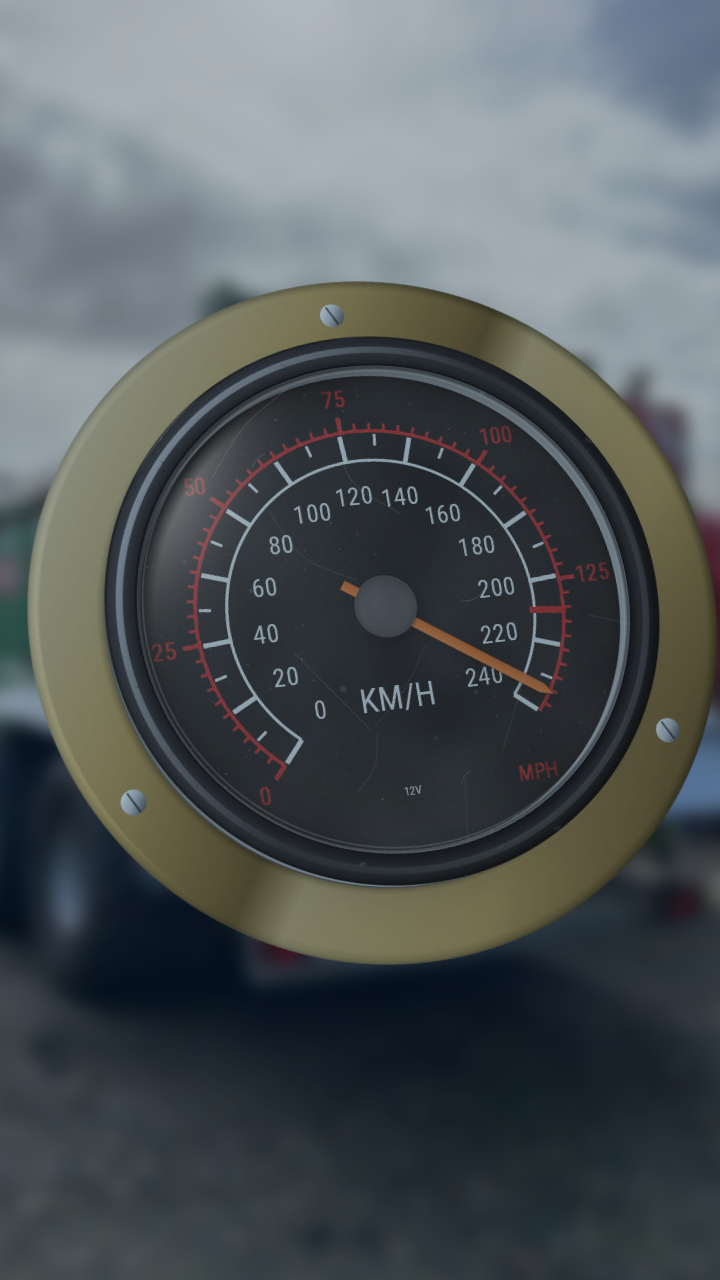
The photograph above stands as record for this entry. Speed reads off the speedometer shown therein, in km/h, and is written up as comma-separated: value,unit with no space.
235,km/h
